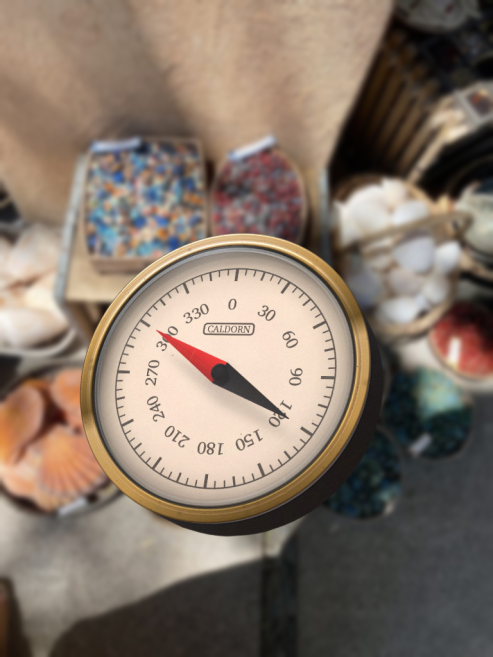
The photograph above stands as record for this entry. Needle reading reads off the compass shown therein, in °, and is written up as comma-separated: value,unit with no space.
300,°
